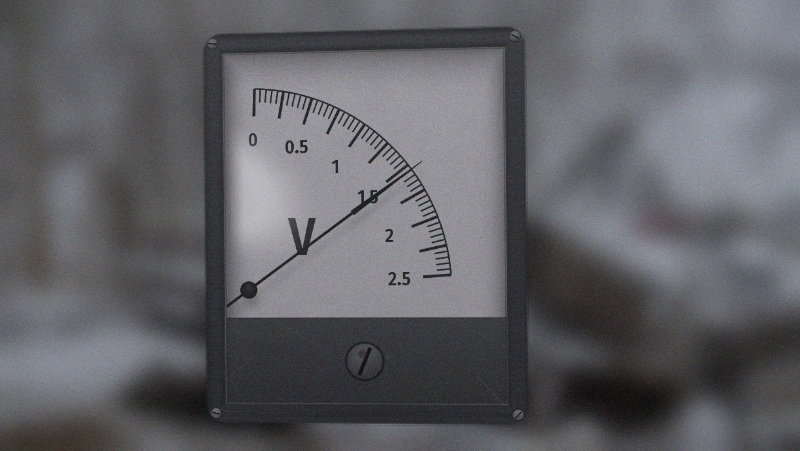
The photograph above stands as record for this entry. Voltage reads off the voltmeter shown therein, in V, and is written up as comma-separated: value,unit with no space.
1.55,V
